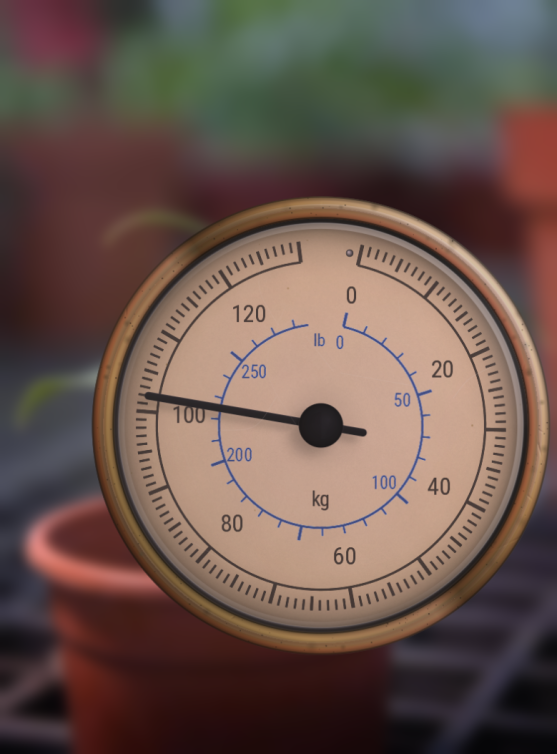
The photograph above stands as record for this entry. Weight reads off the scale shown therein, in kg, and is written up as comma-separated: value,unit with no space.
102,kg
